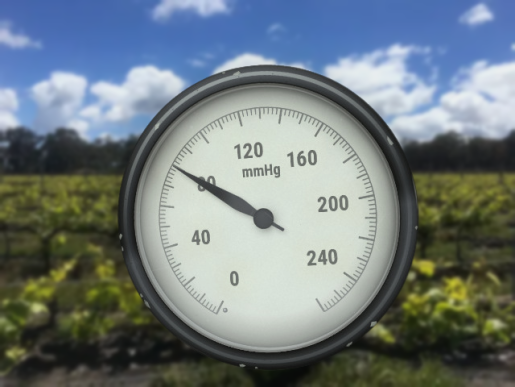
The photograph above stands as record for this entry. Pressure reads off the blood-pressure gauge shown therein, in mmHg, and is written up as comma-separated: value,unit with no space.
80,mmHg
